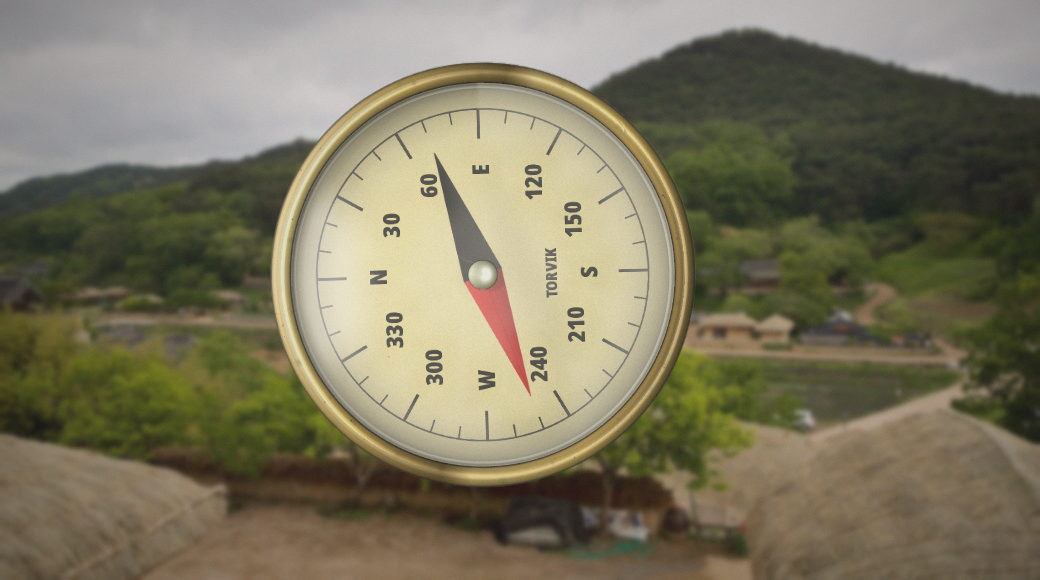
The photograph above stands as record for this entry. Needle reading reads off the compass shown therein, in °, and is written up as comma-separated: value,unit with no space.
250,°
